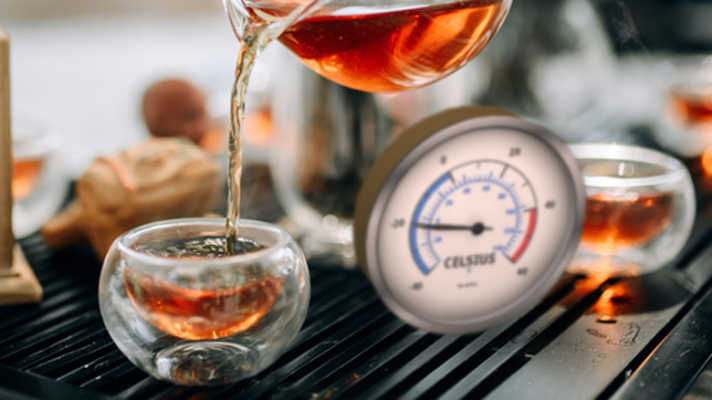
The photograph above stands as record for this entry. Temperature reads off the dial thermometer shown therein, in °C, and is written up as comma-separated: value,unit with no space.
-20,°C
